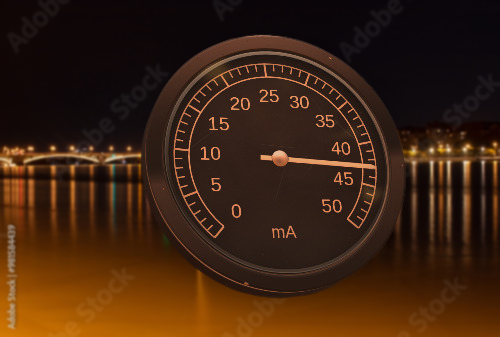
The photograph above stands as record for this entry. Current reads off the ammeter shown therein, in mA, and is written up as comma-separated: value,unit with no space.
43,mA
